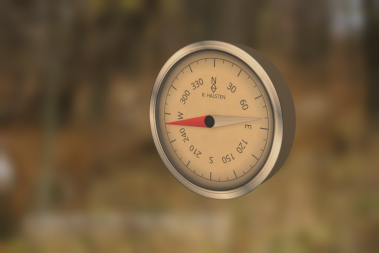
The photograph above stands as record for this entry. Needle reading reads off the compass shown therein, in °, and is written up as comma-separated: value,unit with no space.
260,°
